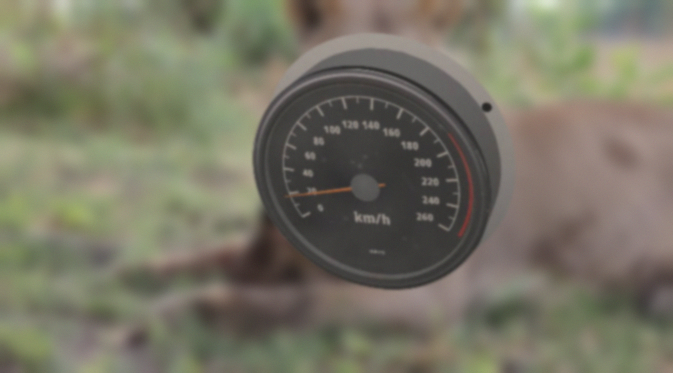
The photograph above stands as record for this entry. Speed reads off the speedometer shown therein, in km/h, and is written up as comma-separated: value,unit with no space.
20,km/h
